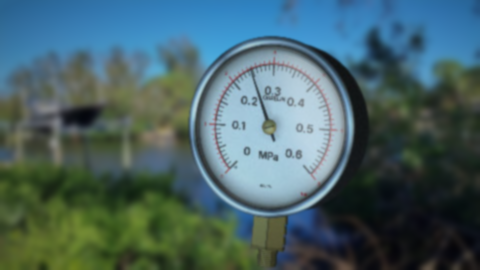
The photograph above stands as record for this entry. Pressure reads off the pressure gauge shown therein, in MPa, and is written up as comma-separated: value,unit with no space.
0.25,MPa
